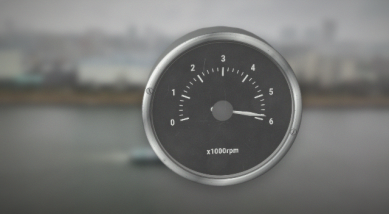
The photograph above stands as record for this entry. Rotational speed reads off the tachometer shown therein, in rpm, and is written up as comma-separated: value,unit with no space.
5800,rpm
